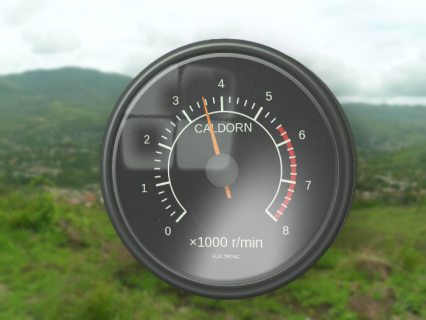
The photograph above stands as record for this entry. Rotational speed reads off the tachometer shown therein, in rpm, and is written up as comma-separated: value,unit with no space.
3600,rpm
